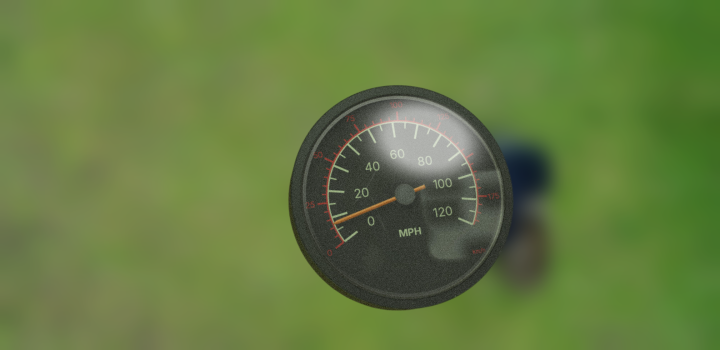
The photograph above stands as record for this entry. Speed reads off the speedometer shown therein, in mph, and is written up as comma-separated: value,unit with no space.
7.5,mph
